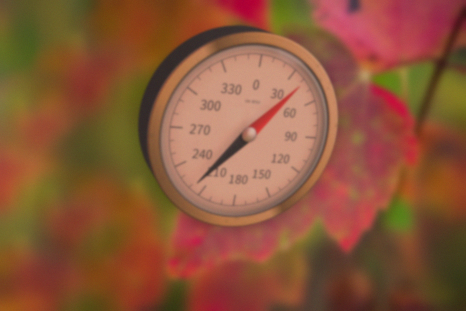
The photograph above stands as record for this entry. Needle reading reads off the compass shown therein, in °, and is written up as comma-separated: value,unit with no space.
40,°
